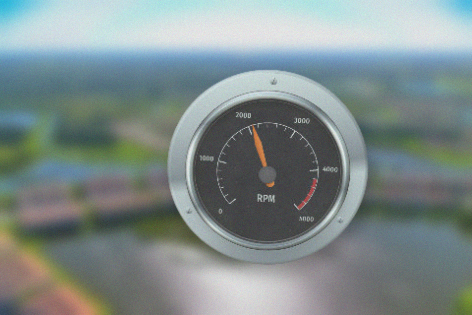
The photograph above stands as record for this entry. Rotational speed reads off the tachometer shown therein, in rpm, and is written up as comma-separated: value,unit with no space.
2100,rpm
